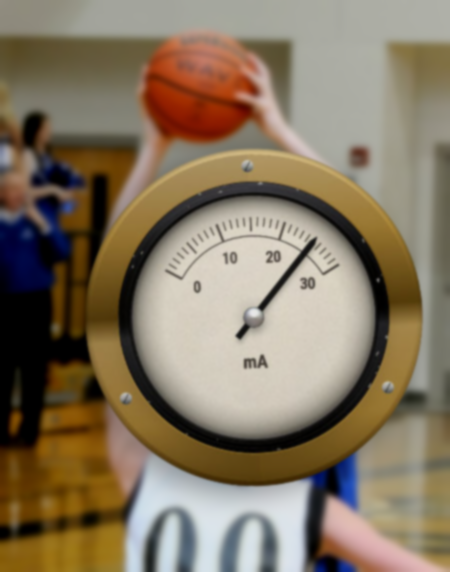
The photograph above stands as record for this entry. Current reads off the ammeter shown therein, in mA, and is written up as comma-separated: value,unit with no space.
25,mA
